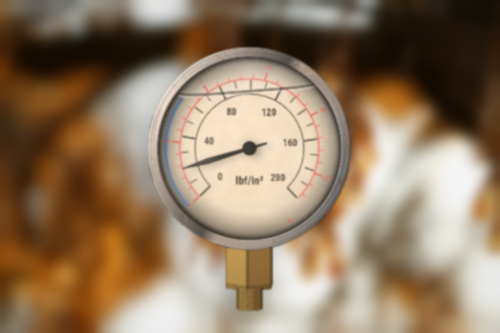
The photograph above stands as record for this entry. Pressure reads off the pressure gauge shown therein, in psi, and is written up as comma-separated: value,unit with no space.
20,psi
